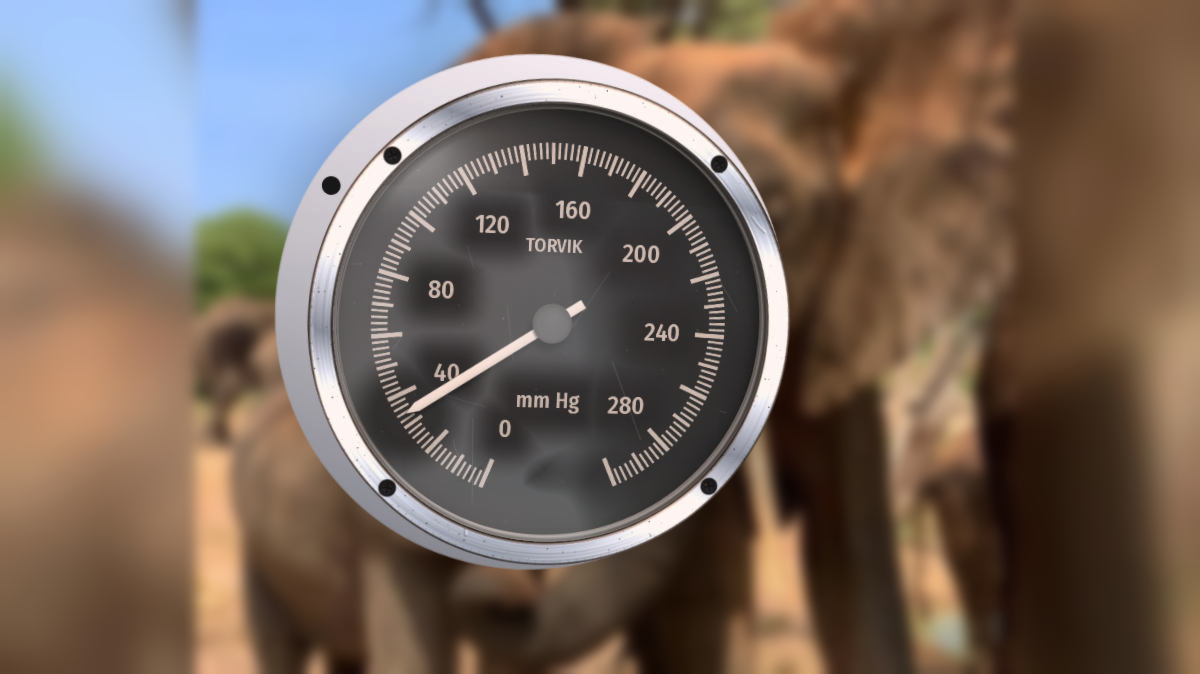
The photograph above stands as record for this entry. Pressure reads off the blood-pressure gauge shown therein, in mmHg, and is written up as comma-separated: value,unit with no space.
34,mmHg
